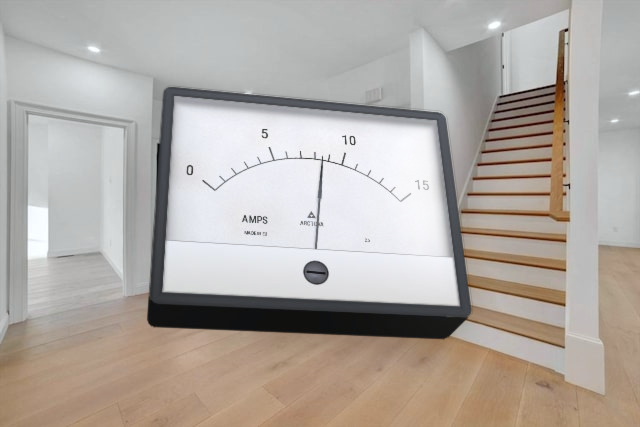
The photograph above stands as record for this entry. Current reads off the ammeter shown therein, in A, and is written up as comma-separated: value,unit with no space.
8.5,A
